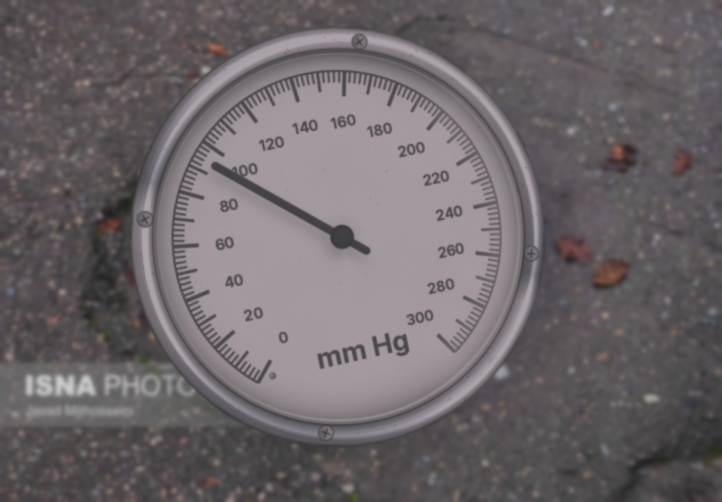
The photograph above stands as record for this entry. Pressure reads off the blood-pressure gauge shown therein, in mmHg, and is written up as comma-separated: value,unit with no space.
94,mmHg
